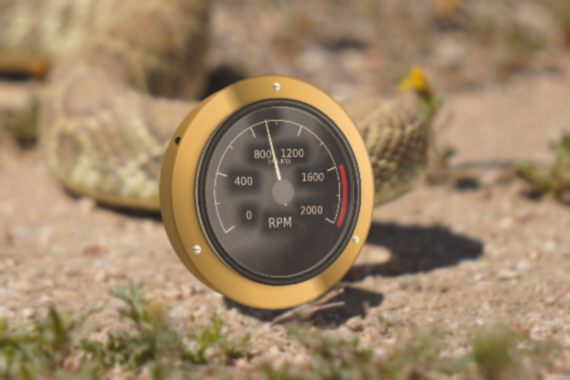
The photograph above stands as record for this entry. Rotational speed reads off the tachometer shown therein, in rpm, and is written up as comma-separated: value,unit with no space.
900,rpm
